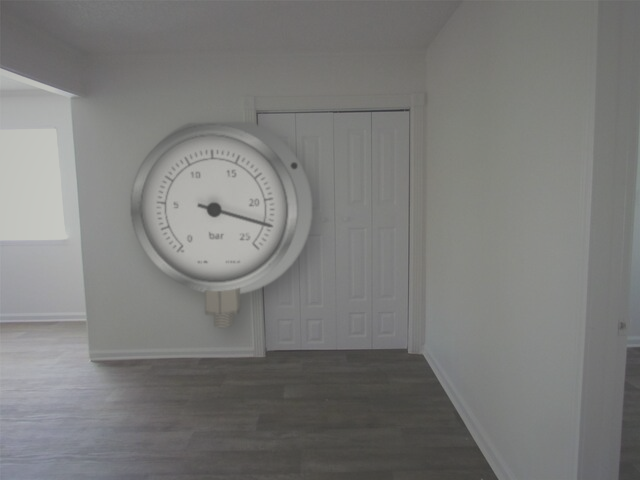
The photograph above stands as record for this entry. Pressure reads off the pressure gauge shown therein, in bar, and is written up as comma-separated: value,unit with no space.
22.5,bar
